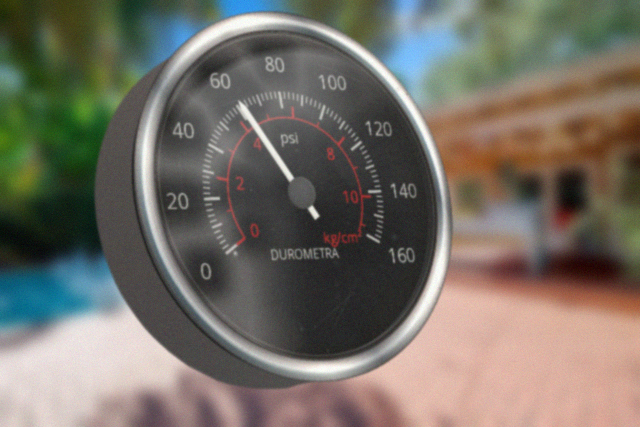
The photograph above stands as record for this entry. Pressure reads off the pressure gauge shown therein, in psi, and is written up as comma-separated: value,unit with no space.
60,psi
